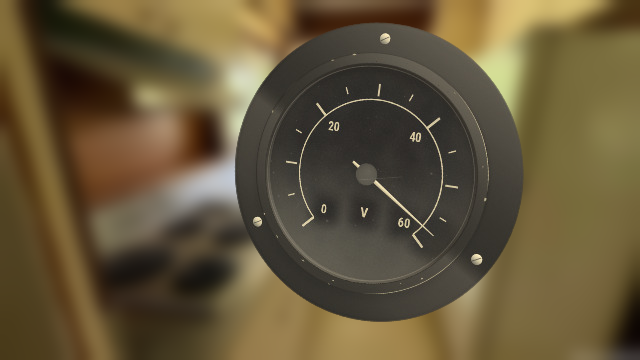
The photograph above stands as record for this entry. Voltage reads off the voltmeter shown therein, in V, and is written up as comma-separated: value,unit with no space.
57.5,V
